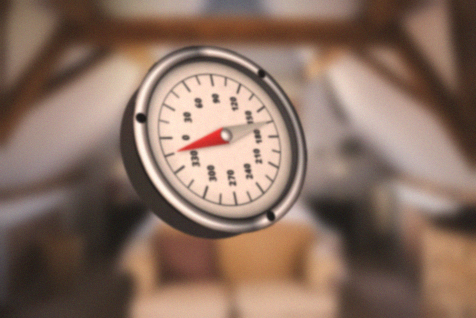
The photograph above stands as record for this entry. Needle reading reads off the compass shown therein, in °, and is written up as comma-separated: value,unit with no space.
345,°
